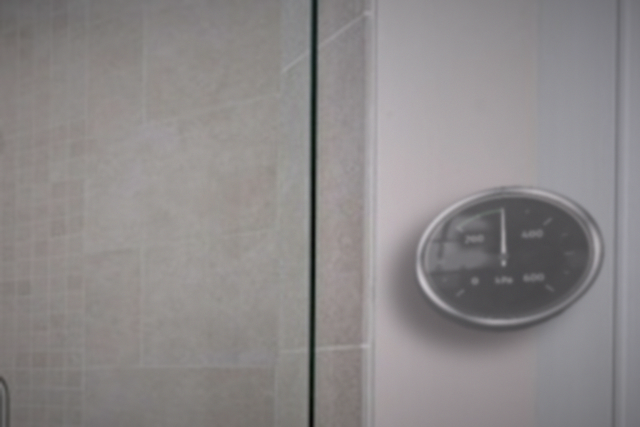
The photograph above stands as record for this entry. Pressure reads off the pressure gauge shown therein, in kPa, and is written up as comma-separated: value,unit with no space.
300,kPa
